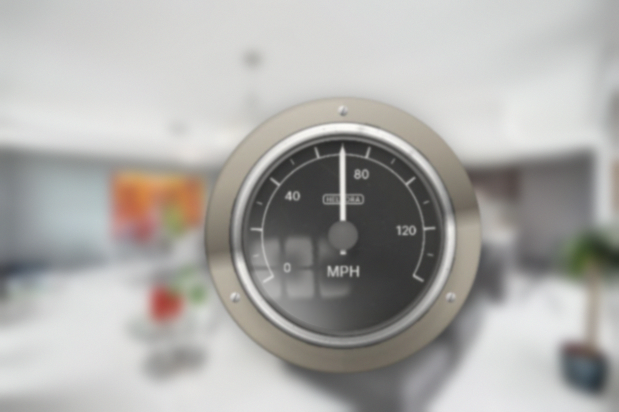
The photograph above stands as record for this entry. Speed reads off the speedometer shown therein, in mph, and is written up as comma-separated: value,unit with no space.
70,mph
